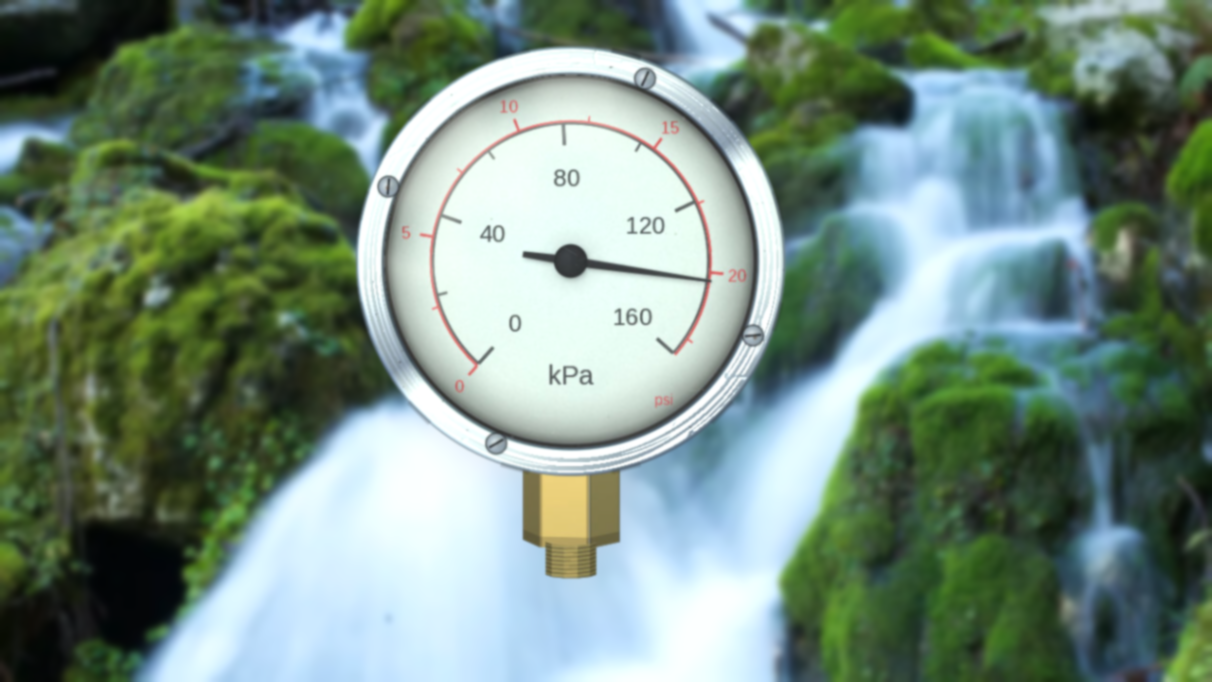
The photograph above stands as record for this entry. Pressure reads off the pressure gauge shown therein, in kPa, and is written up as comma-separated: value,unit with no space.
140,kPa
